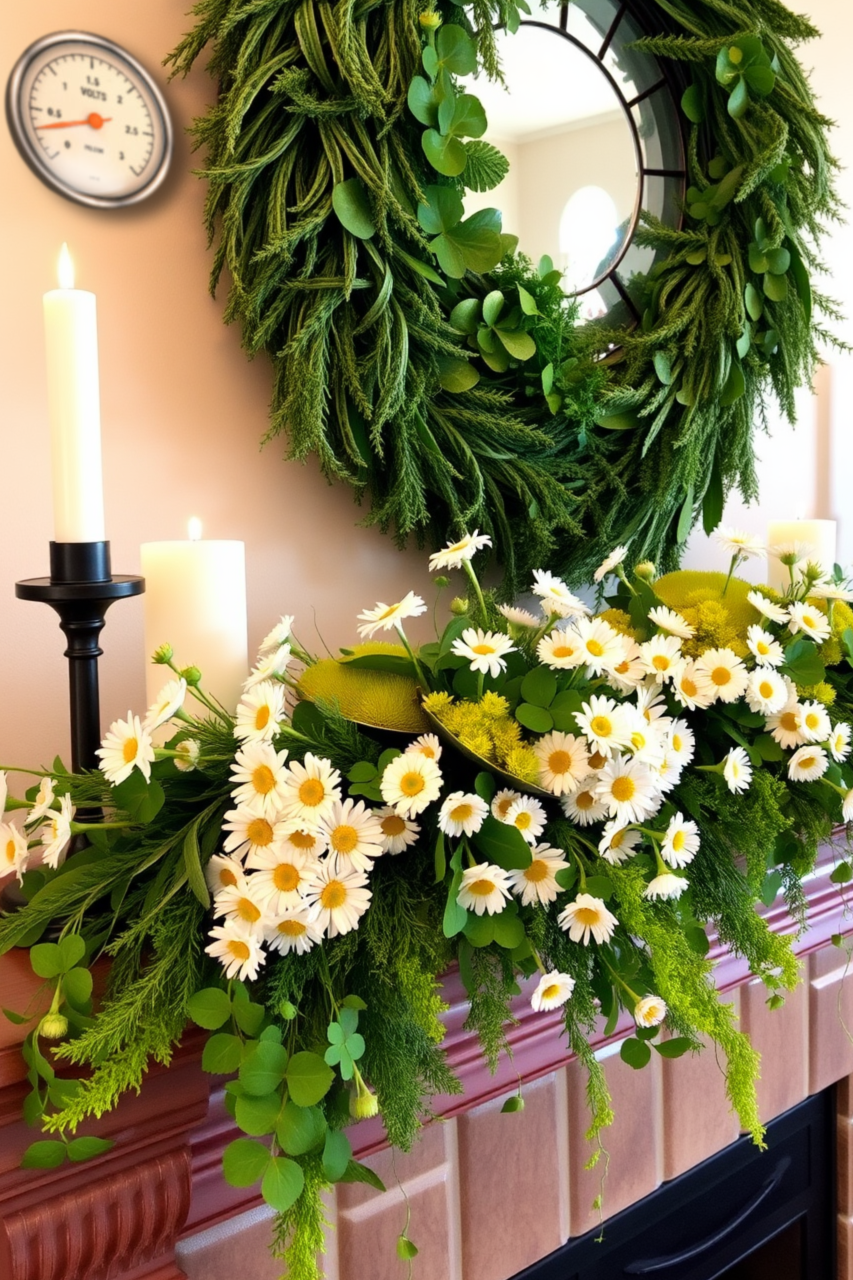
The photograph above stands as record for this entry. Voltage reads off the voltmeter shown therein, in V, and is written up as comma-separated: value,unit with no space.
0.3,V
